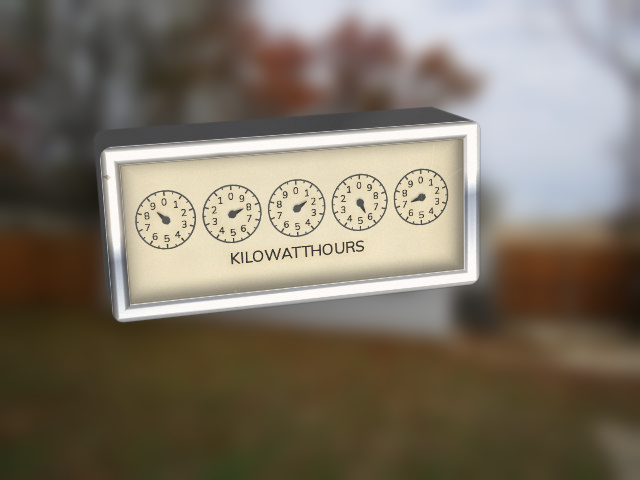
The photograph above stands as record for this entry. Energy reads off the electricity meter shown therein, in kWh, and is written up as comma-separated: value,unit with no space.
88157,kWh
